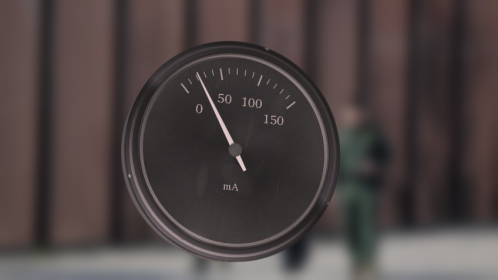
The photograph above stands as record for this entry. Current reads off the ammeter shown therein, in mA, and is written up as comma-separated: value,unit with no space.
20,mA
